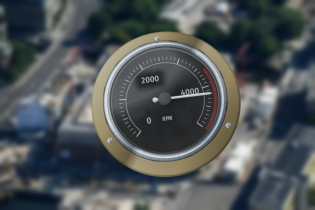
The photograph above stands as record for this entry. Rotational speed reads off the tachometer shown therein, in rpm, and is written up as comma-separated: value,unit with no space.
4200,rpm
